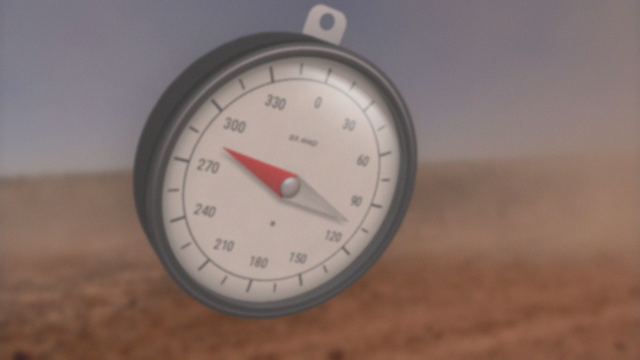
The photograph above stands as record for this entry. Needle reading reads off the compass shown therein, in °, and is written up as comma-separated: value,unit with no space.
285,°
